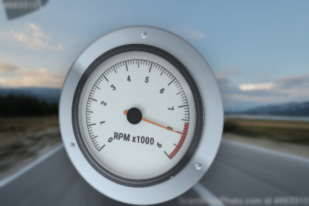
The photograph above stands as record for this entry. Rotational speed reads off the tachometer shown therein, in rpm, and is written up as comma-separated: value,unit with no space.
8000,rpm
